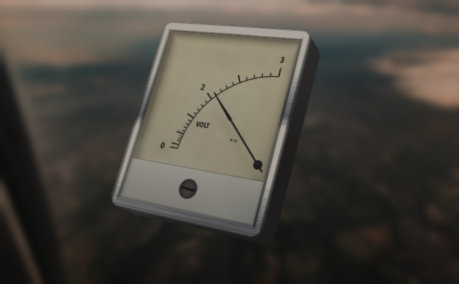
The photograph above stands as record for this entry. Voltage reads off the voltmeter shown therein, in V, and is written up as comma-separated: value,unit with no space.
2.1,V
